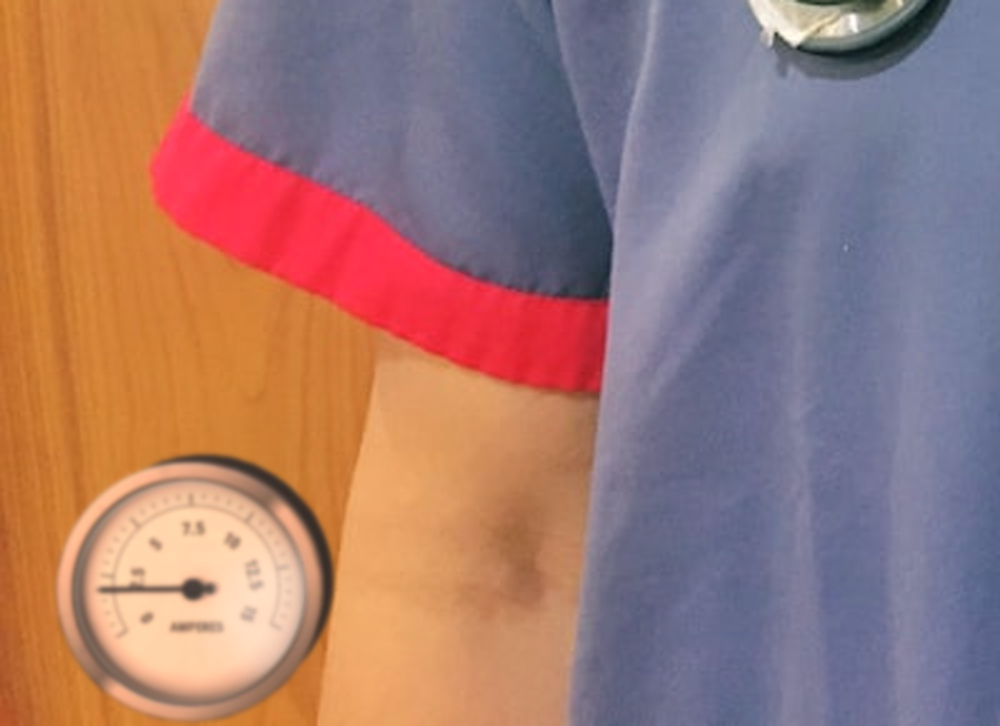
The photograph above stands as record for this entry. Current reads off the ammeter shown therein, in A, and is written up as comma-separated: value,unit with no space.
2,A
